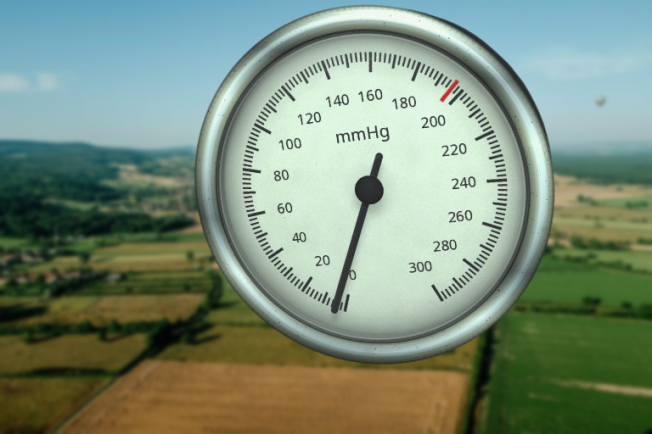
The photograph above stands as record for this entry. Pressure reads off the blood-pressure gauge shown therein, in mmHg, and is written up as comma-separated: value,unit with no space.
4,mmHg
